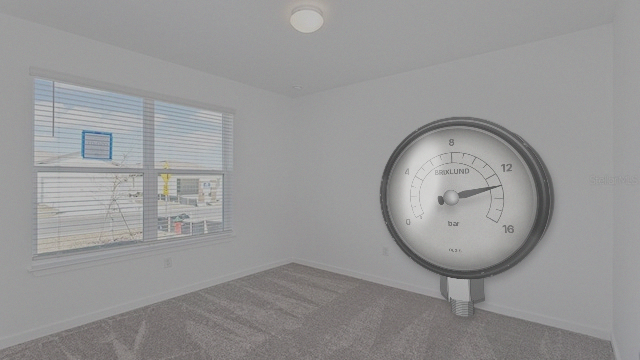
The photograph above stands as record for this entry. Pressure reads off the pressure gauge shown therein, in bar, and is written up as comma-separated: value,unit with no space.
13,bar
